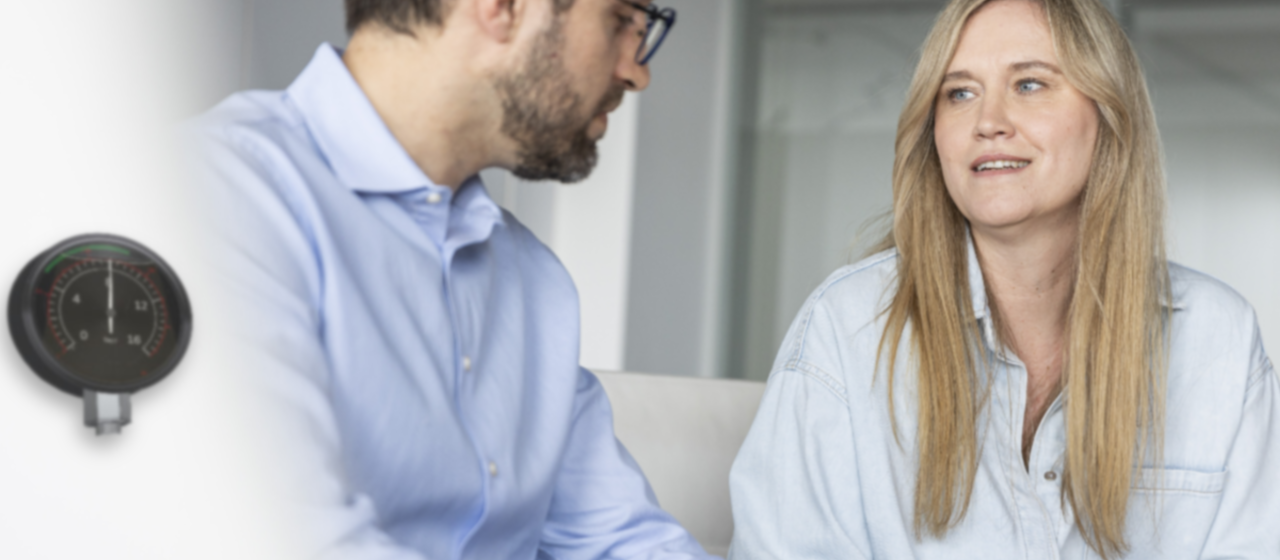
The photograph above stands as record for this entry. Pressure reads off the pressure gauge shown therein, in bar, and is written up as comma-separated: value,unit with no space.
8,bar
